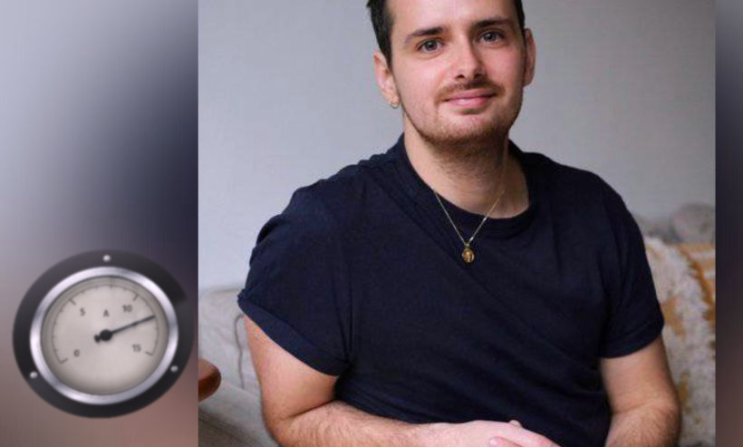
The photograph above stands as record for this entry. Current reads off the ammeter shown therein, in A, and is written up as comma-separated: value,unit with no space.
12,A
